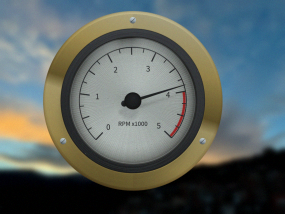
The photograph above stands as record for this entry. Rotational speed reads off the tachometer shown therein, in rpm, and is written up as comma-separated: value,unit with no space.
3875,rpm
